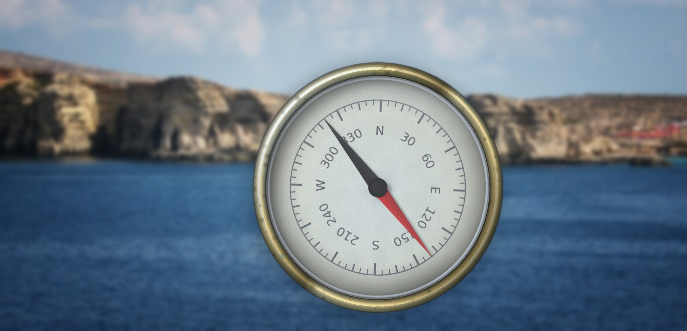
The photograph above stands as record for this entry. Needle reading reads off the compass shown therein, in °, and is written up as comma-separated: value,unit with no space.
140,°
